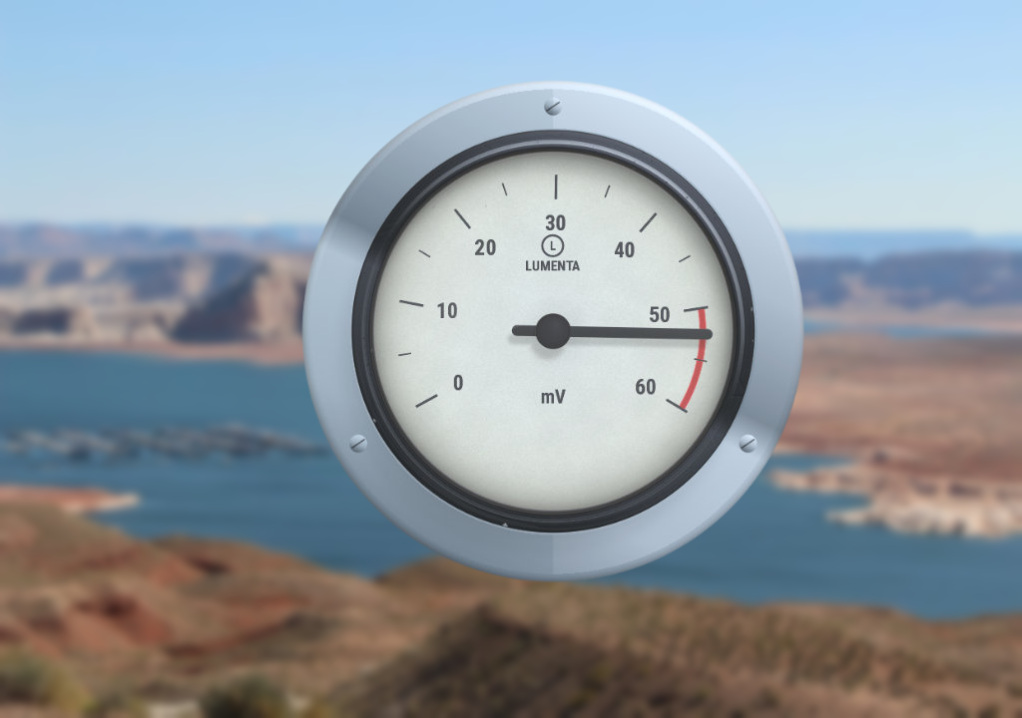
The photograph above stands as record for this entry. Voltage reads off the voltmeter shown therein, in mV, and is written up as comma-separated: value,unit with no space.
52.5,mV
